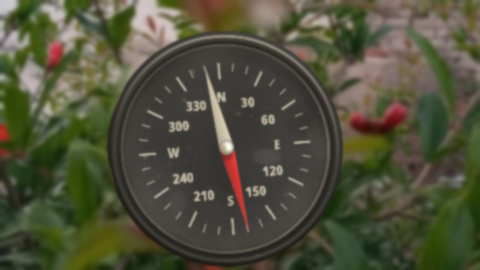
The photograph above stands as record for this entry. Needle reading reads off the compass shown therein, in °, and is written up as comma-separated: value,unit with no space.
170,°
